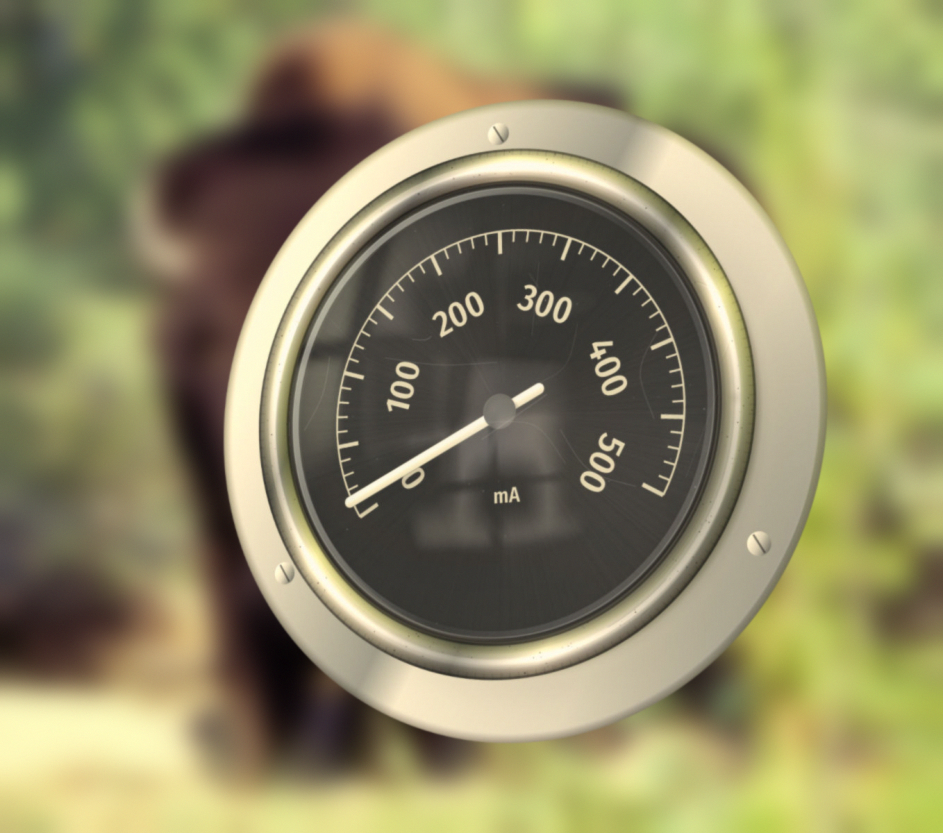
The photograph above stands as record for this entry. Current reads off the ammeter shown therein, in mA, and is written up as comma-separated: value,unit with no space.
10,mA
